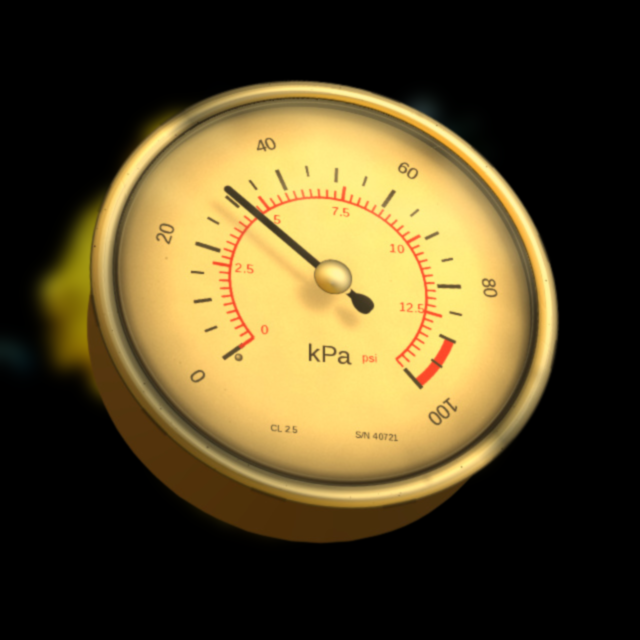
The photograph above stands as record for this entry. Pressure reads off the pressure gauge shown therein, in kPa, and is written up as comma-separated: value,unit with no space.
30,kPa
